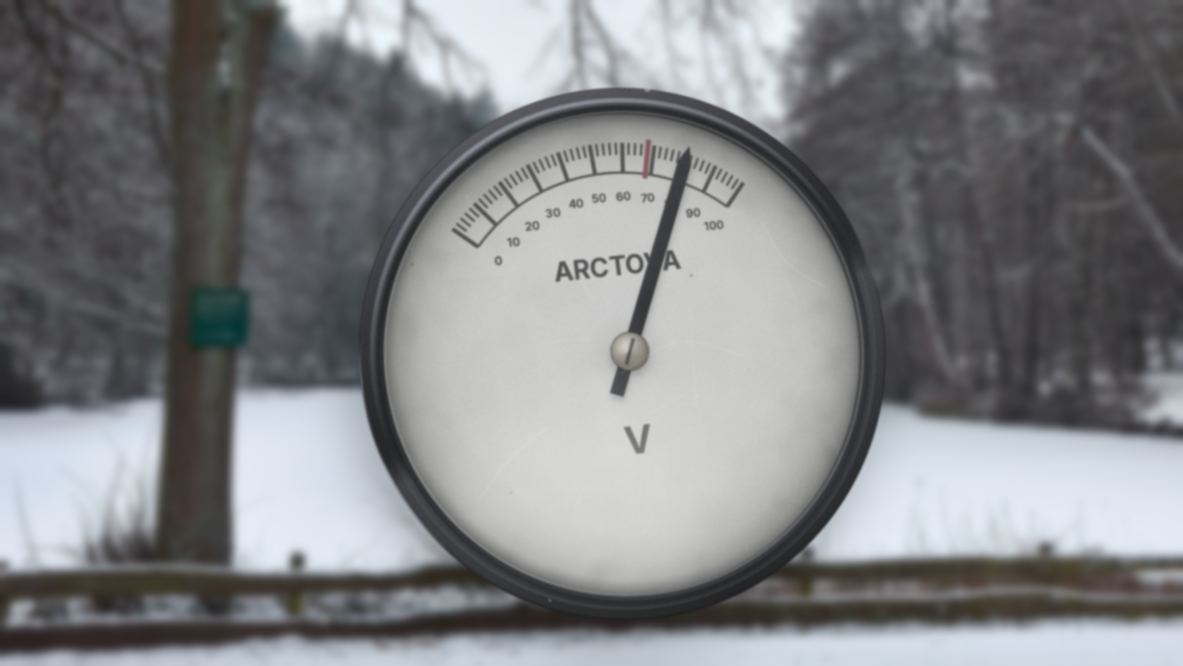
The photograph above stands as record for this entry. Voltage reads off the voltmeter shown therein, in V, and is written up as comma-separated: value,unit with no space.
80,V
